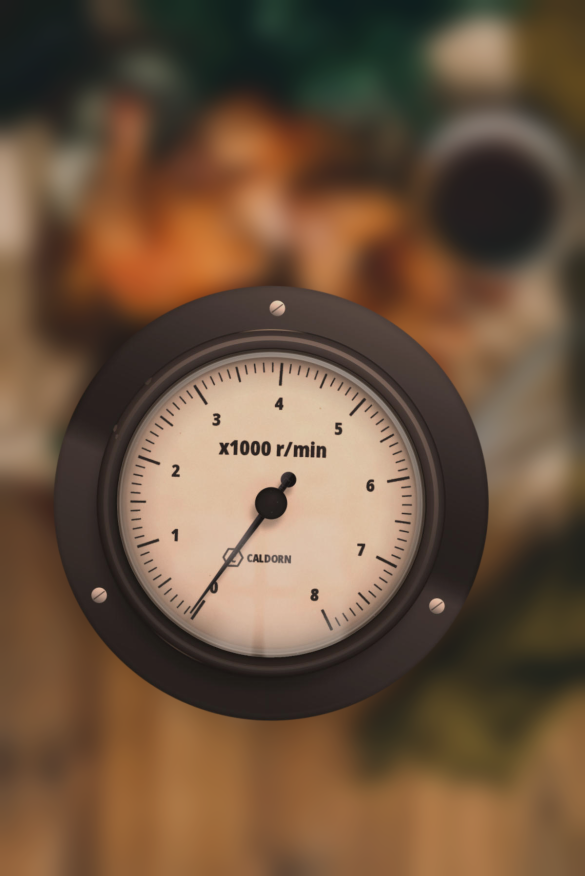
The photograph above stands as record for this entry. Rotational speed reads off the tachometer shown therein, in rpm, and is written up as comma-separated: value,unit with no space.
50,rpm
